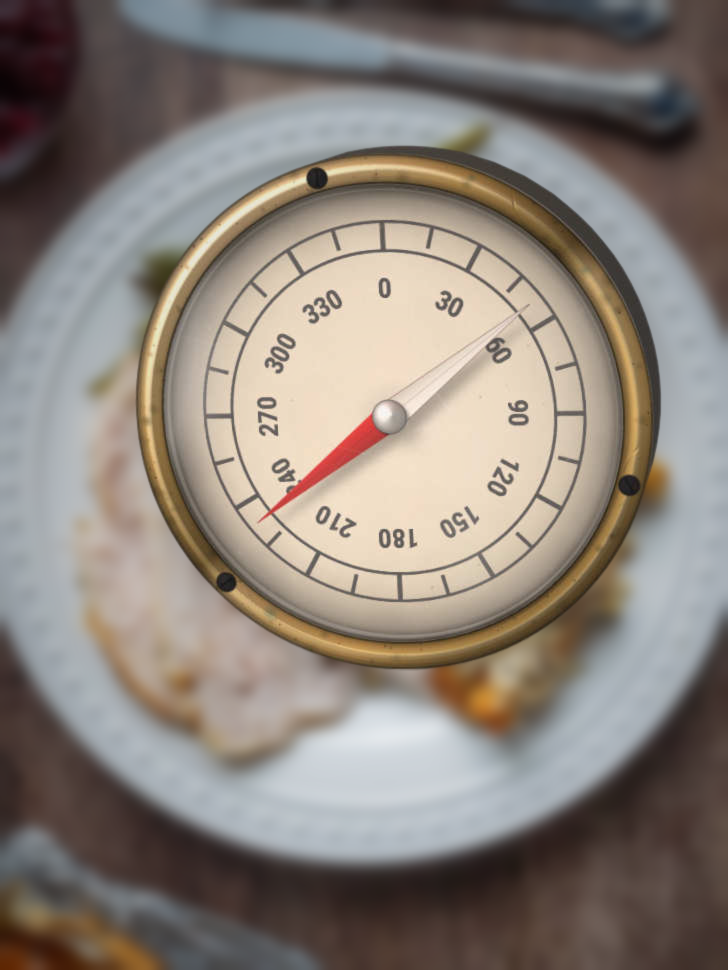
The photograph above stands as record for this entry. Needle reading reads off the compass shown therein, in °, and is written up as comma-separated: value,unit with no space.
232.5,°
